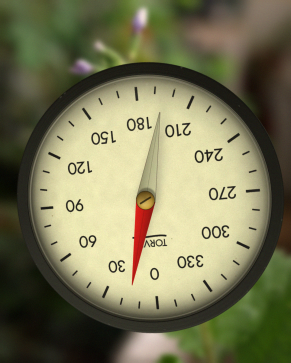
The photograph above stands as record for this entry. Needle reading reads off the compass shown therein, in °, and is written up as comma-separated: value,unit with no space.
15,°
